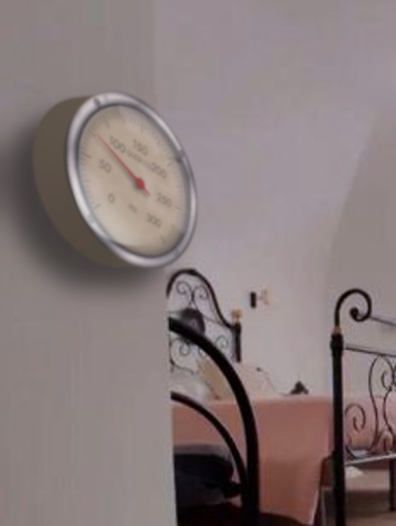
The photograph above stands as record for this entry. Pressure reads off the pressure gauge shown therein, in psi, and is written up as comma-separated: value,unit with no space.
75,psi
